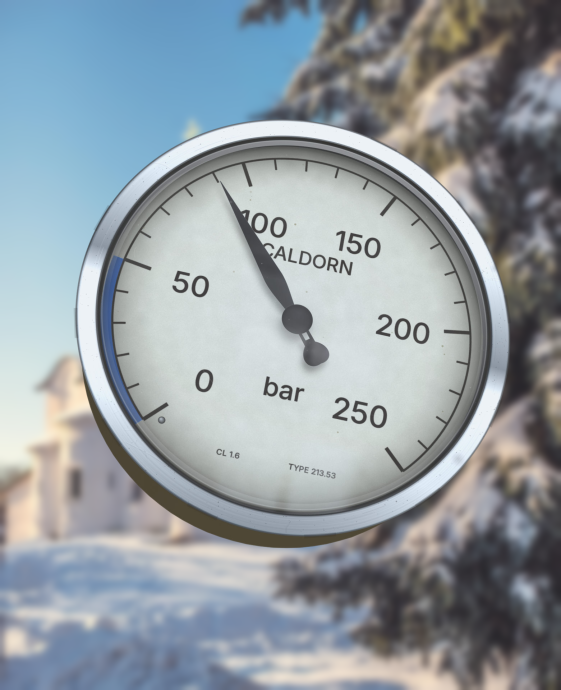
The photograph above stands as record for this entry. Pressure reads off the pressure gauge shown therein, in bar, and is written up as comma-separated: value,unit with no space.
90,bar
